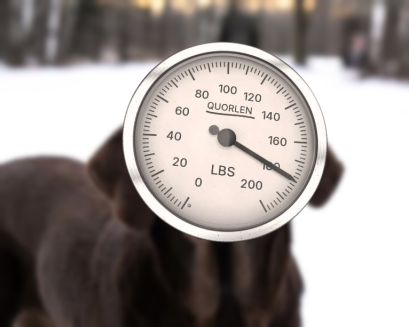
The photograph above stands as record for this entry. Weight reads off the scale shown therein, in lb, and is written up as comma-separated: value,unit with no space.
180,lb
